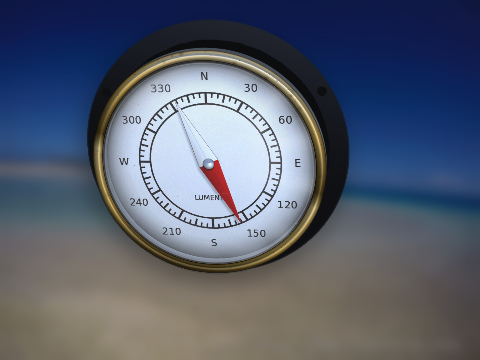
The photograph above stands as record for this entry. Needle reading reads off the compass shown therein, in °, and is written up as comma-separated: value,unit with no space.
155,°
